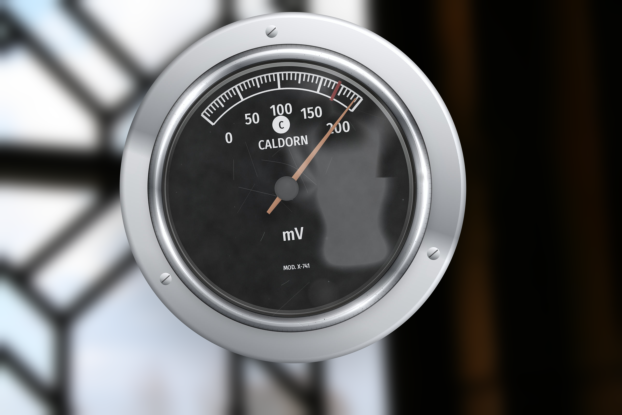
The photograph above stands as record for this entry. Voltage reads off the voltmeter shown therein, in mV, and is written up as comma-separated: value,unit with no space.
195,mV
